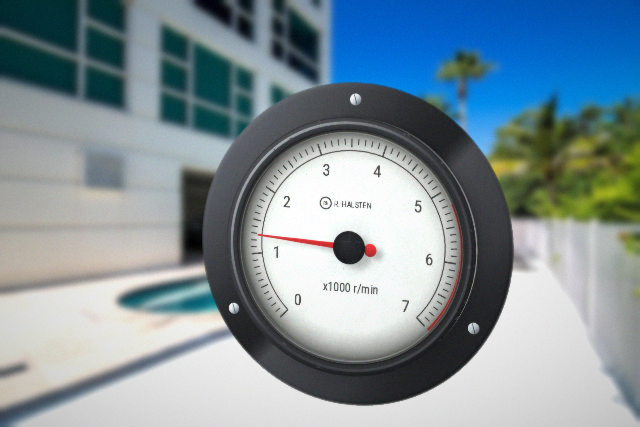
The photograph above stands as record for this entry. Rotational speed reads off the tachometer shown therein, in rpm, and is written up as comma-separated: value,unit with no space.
1300,rpm
